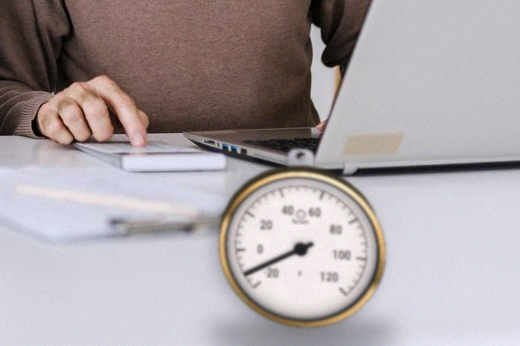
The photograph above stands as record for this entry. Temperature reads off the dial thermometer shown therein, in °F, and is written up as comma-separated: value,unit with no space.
-12,°F
